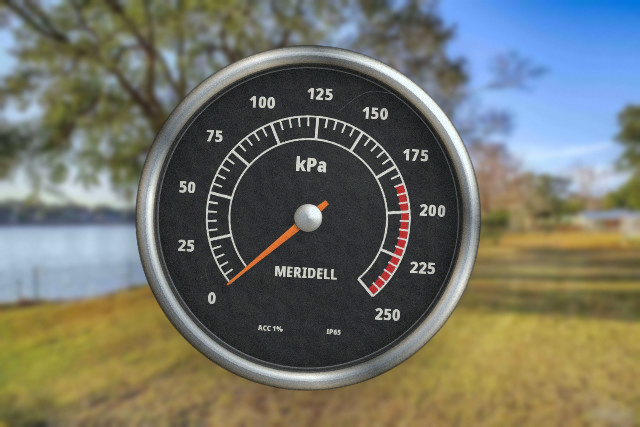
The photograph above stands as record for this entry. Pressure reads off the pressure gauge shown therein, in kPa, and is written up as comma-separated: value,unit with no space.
0,kPa
